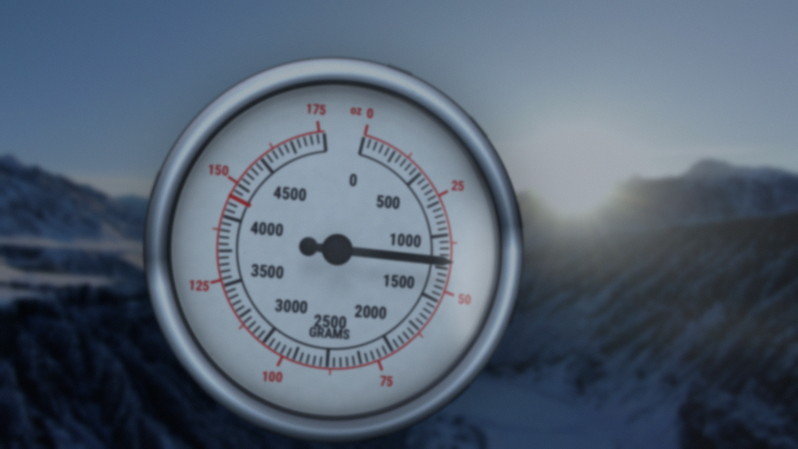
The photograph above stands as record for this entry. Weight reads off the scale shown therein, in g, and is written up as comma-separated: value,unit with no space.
1200,g
